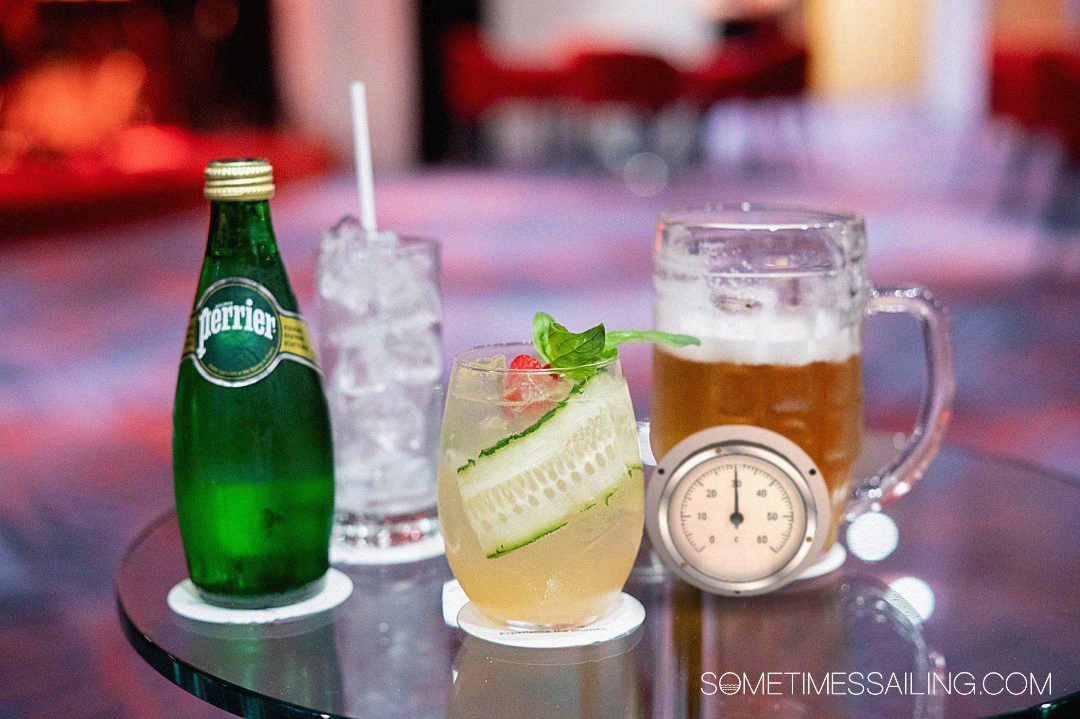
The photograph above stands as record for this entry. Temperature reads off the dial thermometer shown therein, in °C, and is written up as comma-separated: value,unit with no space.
30,°C
